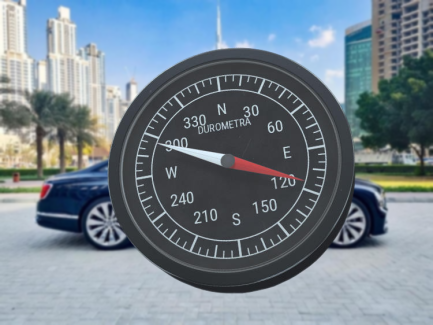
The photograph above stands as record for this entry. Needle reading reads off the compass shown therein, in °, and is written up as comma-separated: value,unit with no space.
115,°
